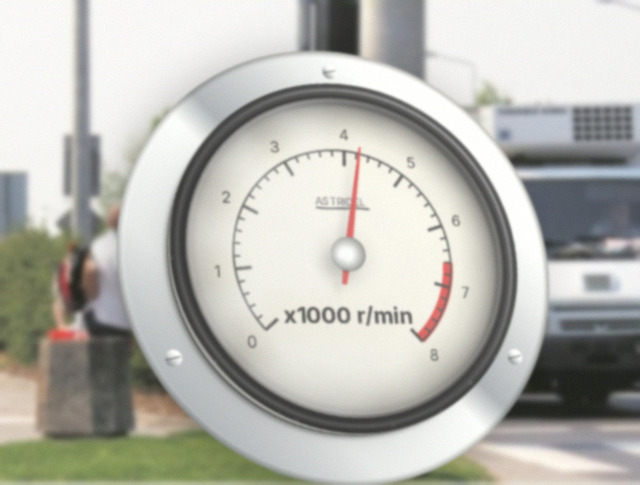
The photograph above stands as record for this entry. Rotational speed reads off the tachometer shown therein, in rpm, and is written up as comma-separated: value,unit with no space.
4200,rpm
